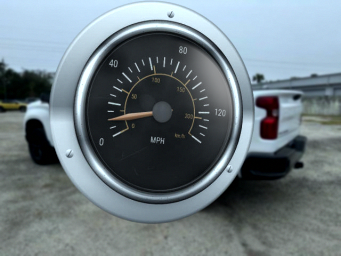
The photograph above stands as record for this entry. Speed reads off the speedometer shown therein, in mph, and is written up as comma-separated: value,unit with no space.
10,mph
